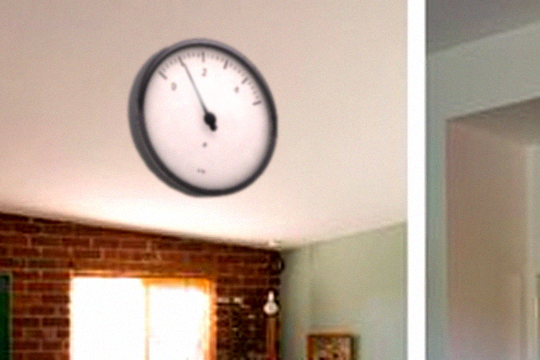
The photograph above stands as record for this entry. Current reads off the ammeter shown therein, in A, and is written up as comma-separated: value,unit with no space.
1,A
